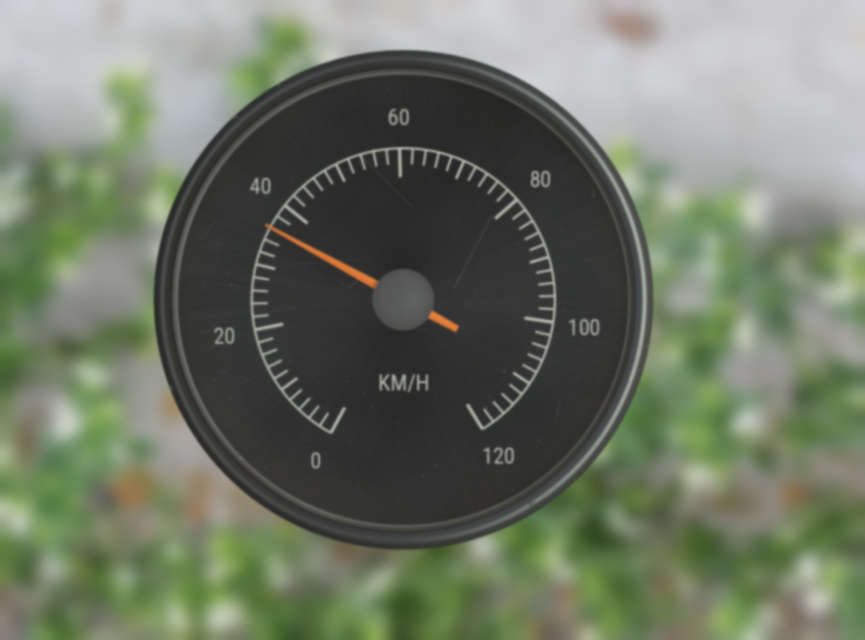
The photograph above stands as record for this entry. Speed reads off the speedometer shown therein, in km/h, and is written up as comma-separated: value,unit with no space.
36,km/h
